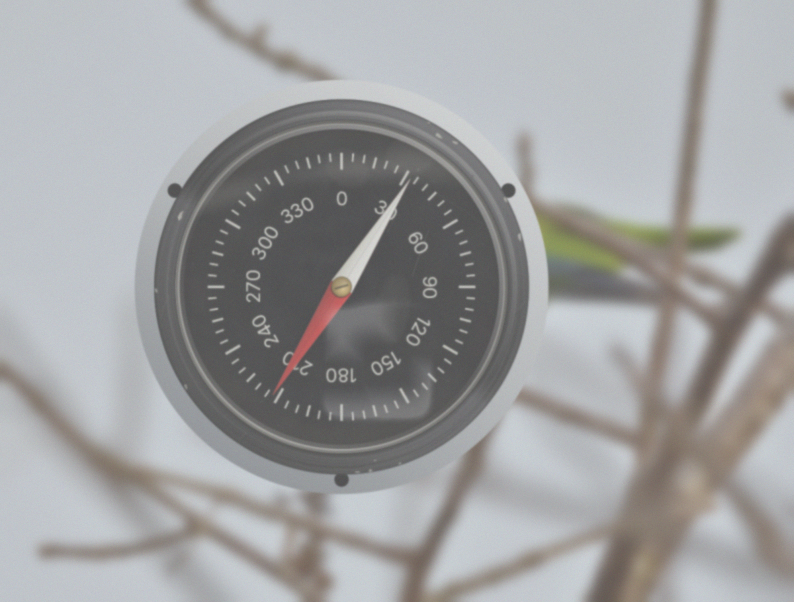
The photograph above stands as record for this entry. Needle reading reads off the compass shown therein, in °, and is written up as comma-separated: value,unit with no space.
212.5,°
